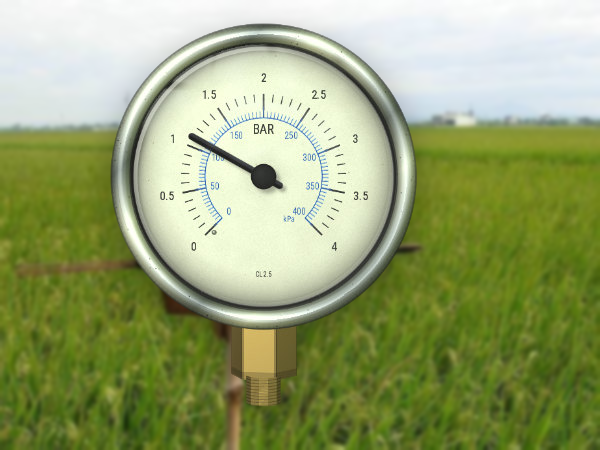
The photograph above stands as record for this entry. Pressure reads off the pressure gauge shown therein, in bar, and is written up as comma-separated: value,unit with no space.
1.1,bar
